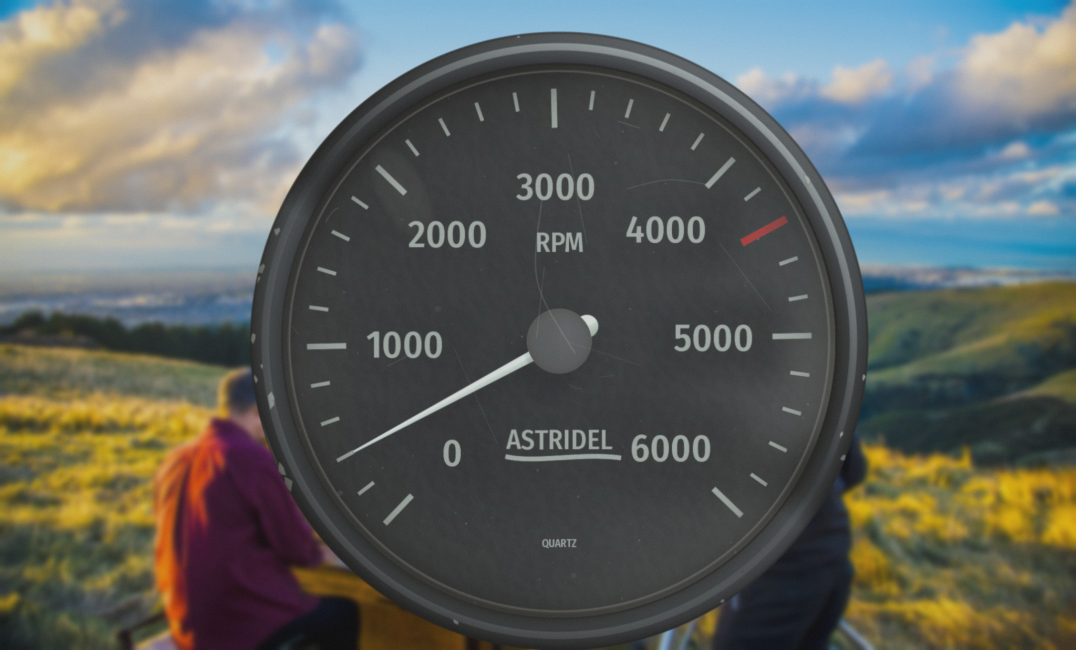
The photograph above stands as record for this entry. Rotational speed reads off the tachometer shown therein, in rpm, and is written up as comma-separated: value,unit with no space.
400,rpm
